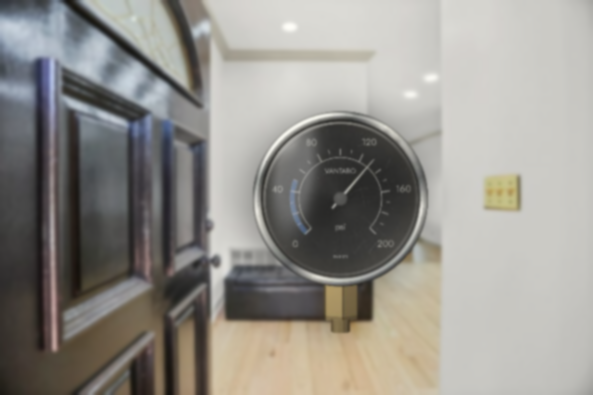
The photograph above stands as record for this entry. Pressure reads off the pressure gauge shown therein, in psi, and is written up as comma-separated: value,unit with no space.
130,psi
